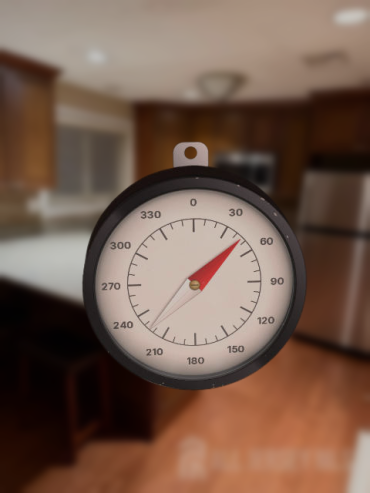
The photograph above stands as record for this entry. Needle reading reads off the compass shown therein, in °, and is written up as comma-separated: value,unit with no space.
45,°
